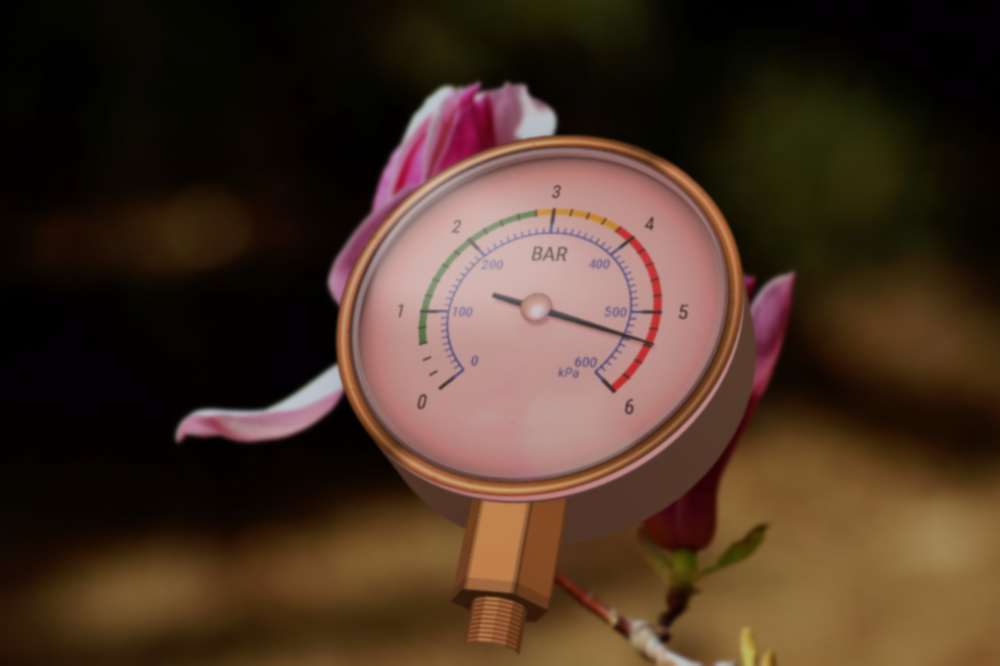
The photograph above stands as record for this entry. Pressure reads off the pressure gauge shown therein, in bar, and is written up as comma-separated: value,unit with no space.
5.4,bar
